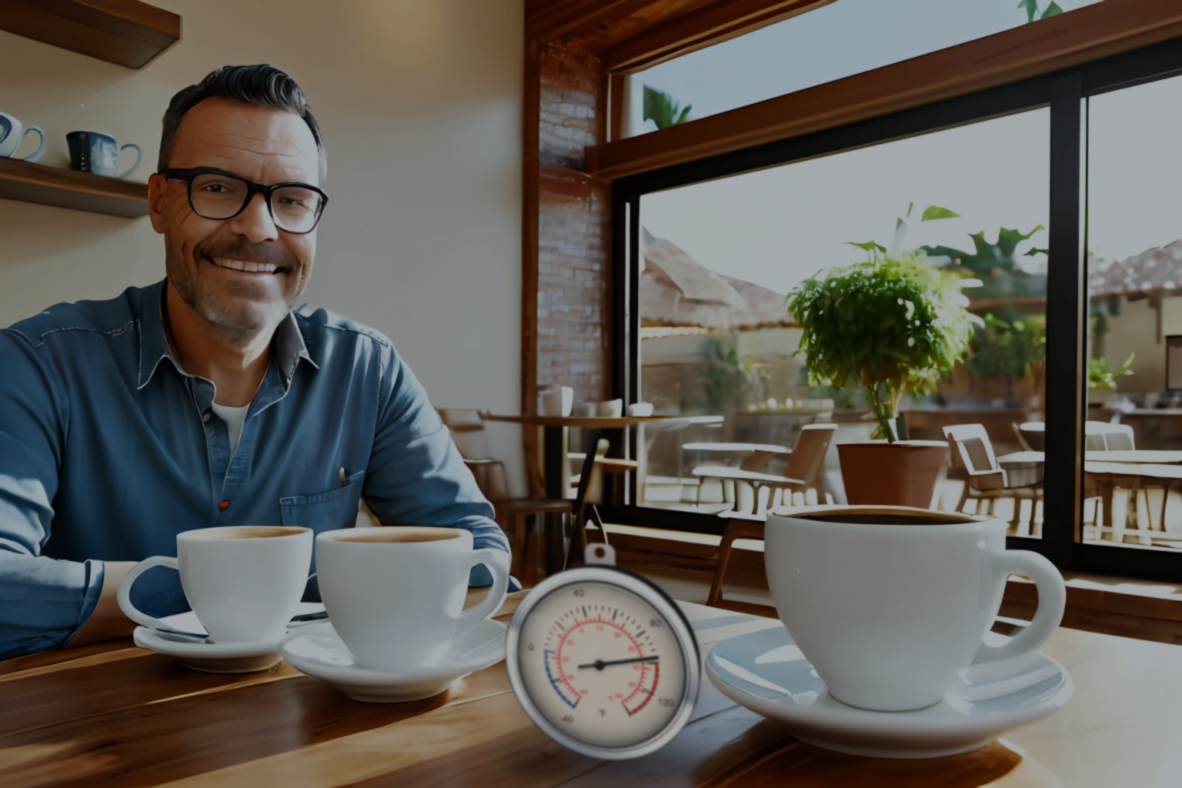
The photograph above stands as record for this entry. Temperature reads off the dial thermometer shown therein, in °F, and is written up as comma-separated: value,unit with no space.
96,°F
